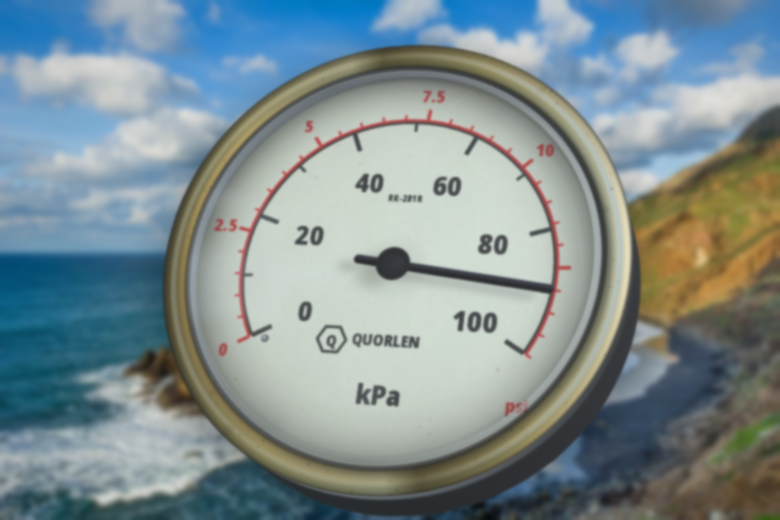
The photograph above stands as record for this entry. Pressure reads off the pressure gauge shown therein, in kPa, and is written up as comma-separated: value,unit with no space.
90,kPa
